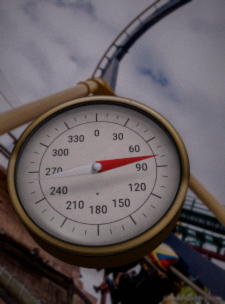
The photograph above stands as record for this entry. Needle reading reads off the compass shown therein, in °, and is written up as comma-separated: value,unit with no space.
80,°
